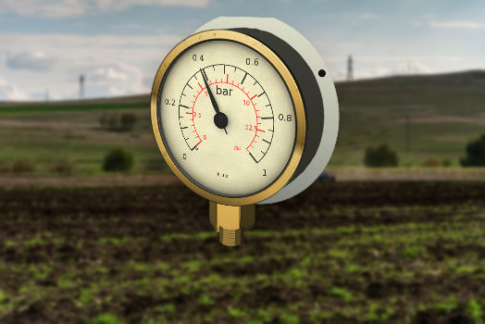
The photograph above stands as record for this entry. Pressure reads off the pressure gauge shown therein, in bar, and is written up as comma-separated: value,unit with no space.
0.4,bar
